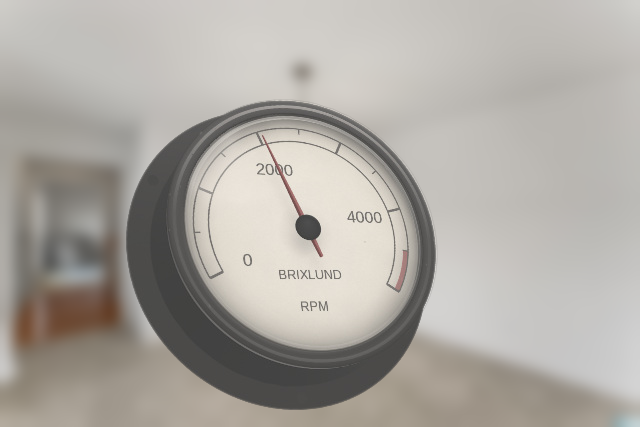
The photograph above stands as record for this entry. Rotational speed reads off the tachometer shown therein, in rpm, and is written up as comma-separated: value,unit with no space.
2000,rpm
